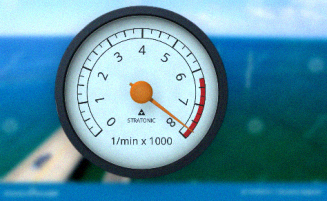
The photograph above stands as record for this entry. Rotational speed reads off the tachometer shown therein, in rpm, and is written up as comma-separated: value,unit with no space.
7750,rpm
